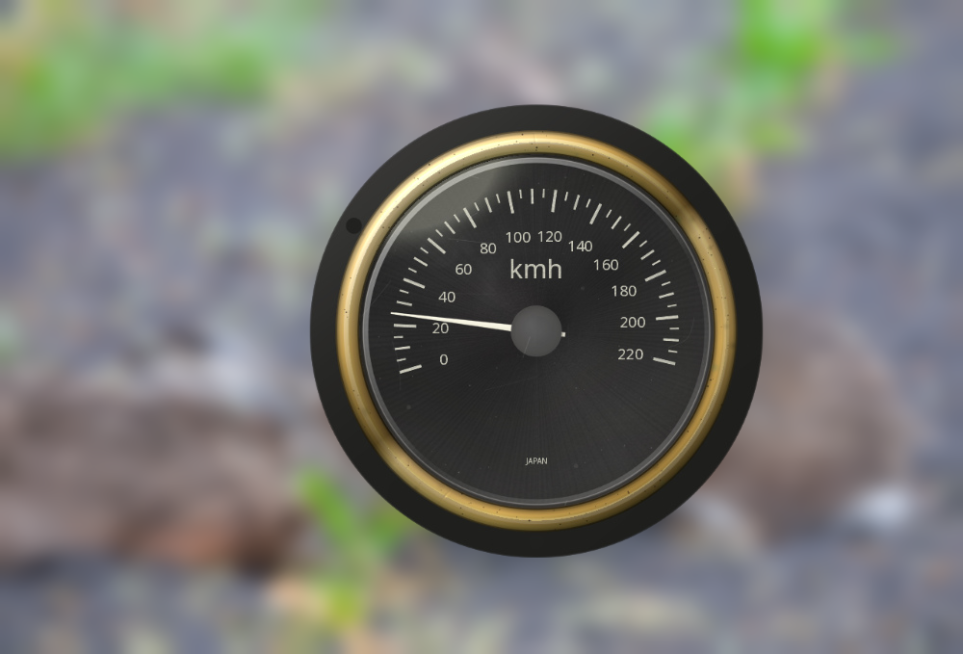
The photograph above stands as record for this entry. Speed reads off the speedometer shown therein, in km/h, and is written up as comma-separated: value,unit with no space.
25,km/h
